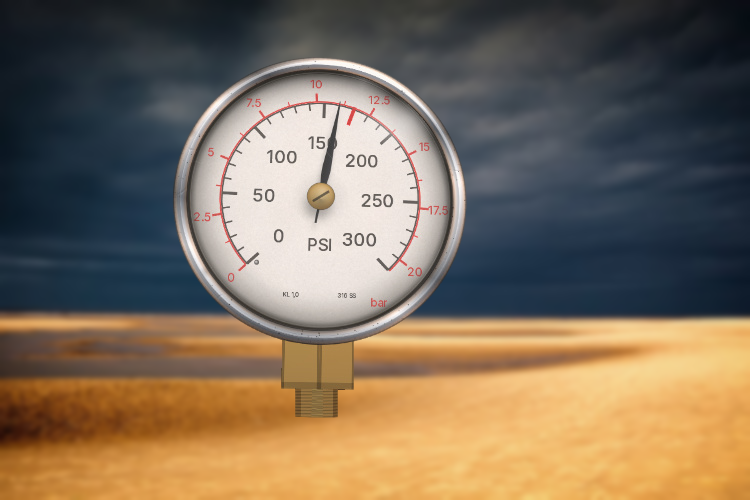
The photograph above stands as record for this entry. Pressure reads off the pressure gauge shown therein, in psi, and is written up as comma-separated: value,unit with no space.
160,psi
